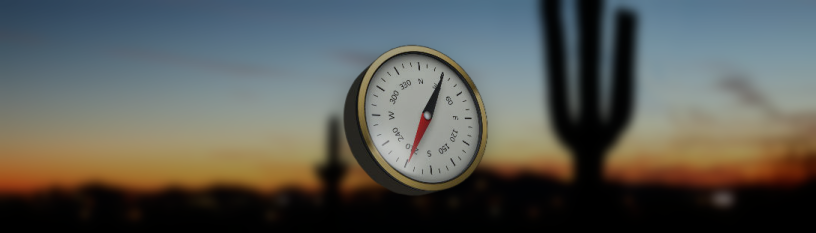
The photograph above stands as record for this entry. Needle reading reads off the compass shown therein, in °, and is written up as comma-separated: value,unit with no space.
210,°
